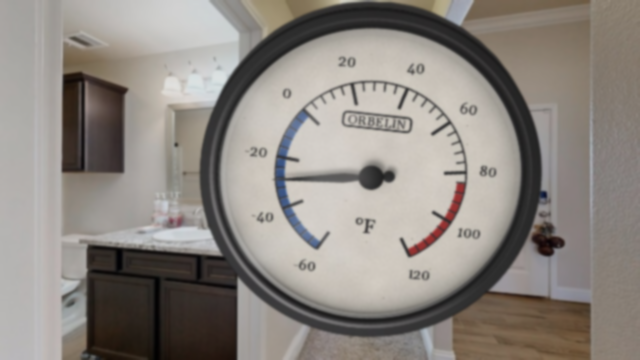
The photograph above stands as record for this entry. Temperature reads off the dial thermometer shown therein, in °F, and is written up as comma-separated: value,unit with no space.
-28,°F
